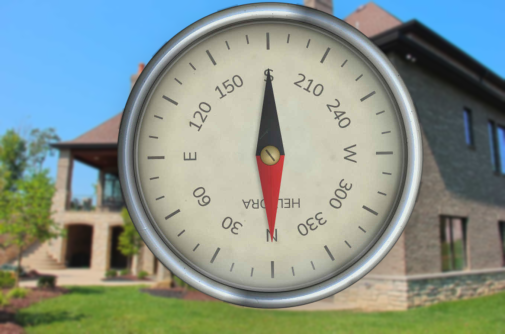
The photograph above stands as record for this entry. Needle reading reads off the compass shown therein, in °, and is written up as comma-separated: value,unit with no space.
0,°
